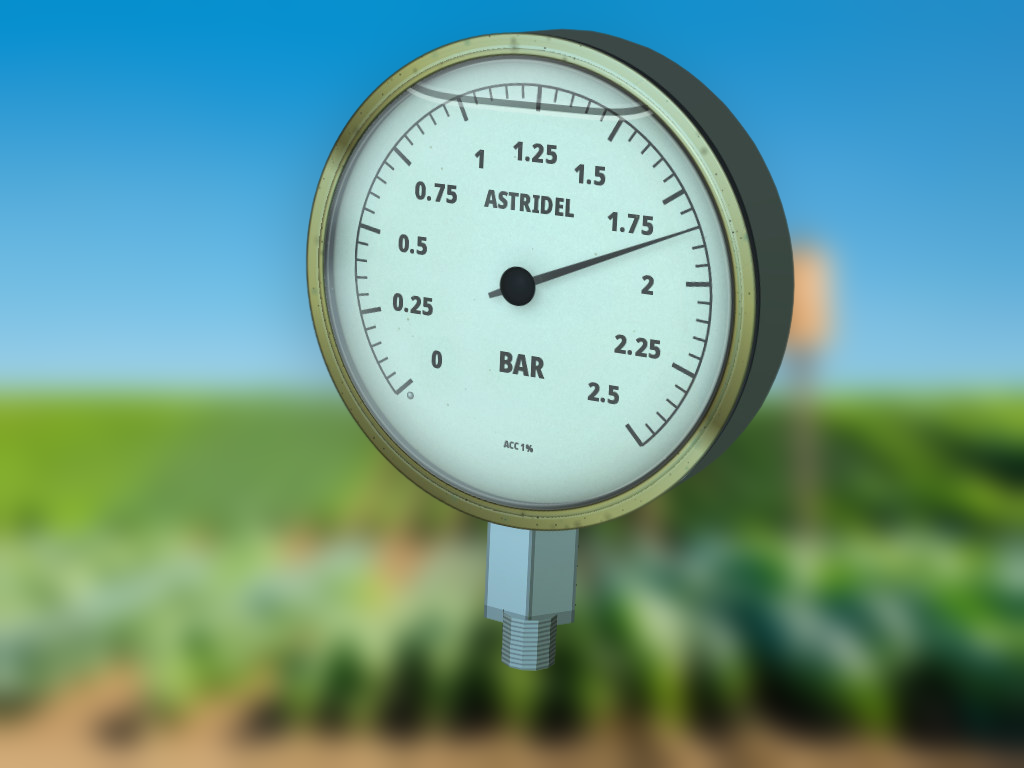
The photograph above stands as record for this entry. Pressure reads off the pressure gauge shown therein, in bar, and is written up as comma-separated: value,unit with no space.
1.85,bar
